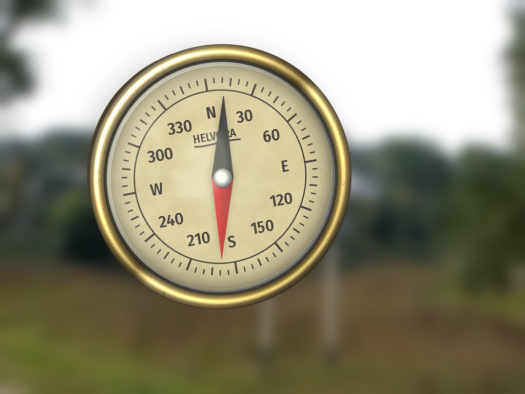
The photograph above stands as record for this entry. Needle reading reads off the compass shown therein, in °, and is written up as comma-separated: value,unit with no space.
190,°
